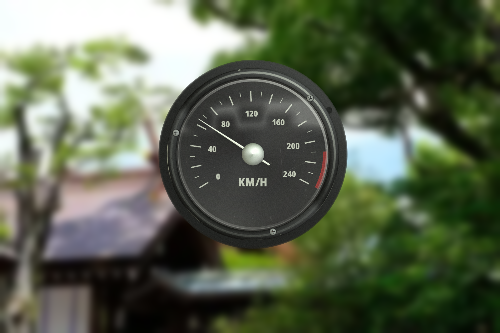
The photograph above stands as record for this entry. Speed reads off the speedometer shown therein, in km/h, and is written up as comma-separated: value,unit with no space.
65,km/h
